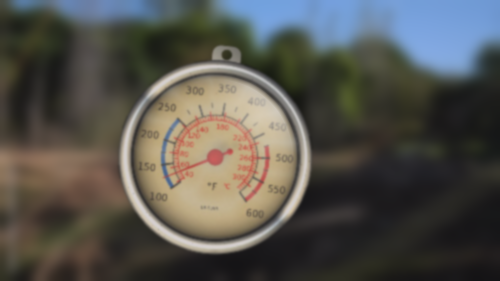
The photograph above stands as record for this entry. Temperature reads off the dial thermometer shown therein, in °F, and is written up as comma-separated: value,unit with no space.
125,°F
